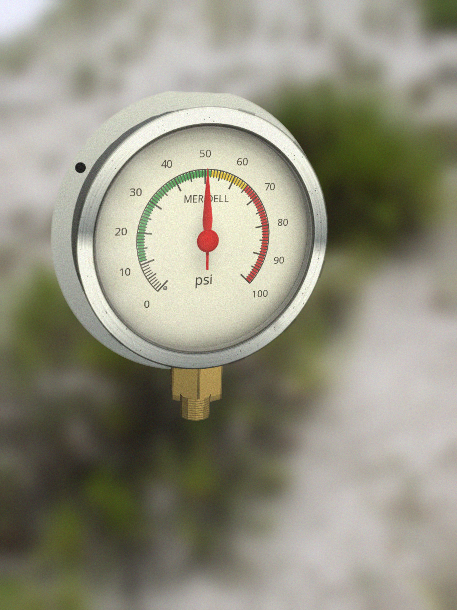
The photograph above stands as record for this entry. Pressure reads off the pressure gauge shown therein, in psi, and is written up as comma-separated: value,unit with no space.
50,psi
